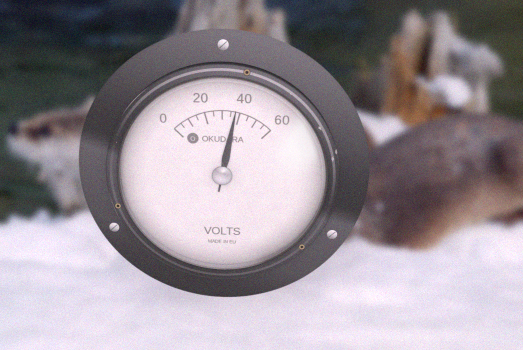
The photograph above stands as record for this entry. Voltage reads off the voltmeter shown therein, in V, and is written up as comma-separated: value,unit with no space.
37.5,V
